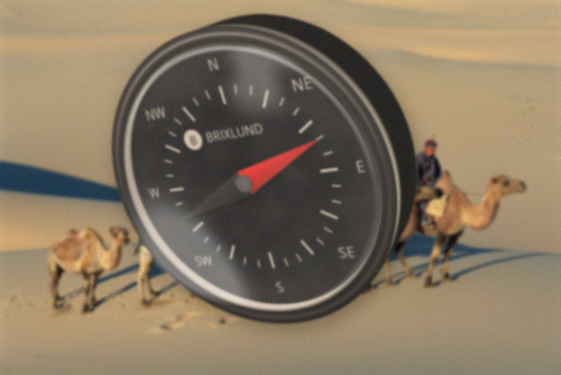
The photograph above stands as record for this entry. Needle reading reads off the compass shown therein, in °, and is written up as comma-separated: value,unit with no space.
70,°
